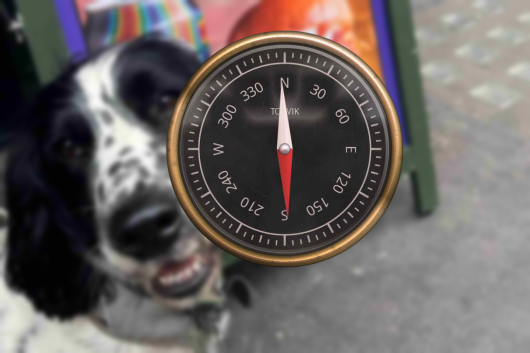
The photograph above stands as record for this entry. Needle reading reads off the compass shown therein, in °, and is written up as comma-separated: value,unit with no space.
177.5,°
